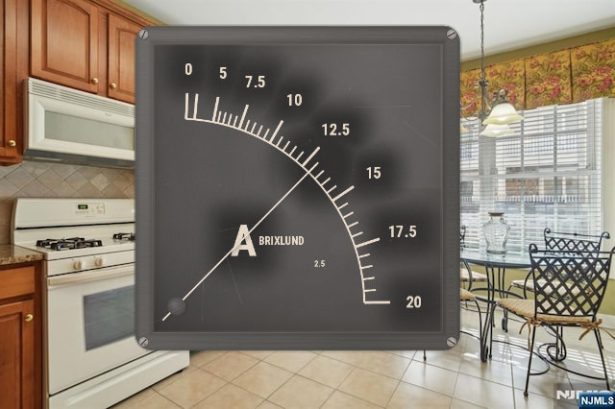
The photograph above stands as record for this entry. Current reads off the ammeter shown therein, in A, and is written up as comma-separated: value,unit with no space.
13,A
